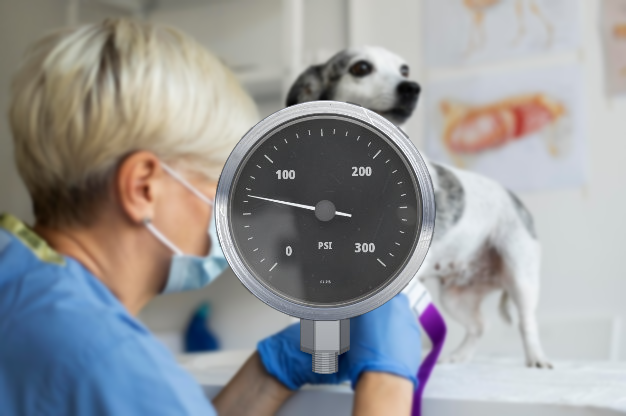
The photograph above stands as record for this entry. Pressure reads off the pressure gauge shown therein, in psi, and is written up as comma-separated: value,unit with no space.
65,psi
